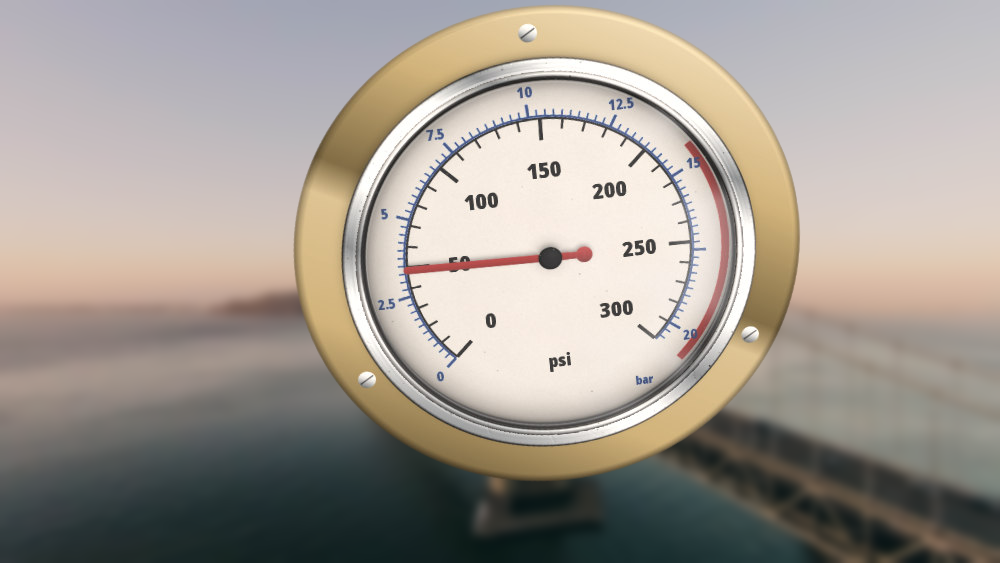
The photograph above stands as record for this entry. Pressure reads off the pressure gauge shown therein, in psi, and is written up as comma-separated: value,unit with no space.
50,psi
